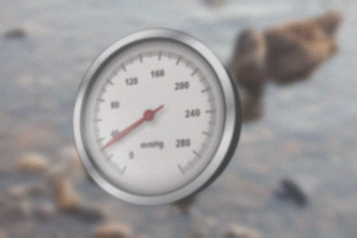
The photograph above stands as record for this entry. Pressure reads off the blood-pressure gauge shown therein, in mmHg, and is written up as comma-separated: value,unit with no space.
30,mmHg
